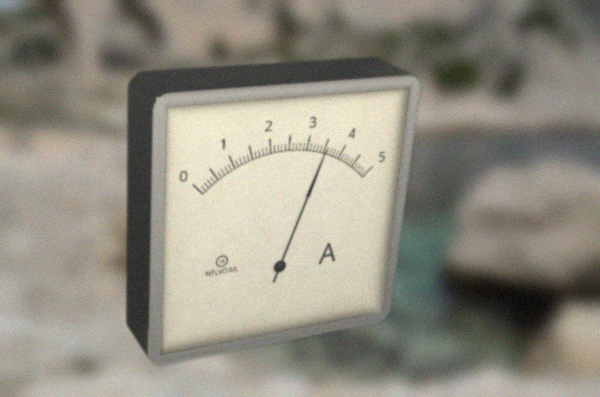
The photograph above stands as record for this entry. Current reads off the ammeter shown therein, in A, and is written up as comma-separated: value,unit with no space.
3.5,A
